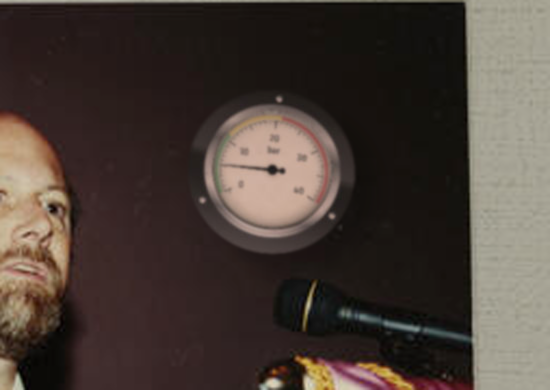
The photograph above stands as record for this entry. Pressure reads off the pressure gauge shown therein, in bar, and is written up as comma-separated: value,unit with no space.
5,bar
